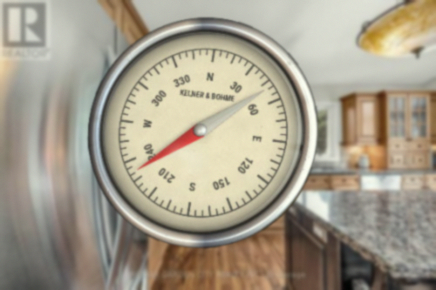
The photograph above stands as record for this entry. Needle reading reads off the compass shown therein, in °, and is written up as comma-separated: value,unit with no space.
230,°
